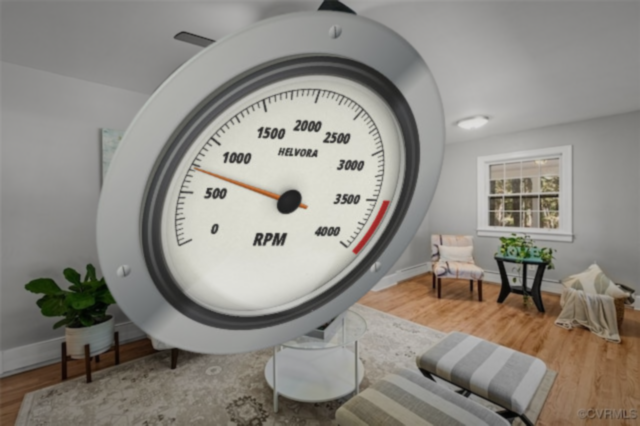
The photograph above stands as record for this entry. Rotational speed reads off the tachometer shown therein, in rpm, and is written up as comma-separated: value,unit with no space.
750,rpm
